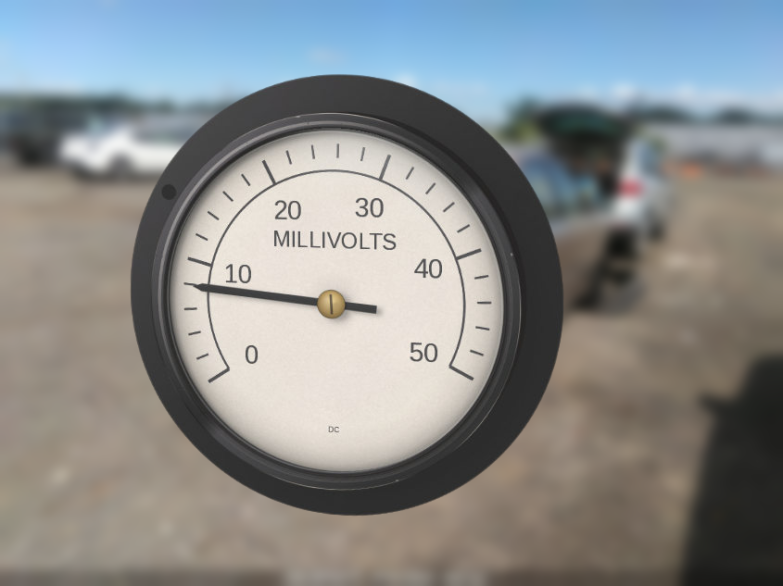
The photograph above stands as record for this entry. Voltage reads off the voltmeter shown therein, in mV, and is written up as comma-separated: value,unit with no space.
8,mV
